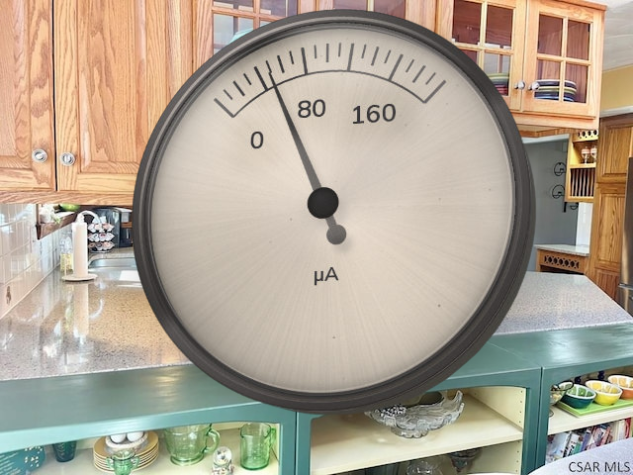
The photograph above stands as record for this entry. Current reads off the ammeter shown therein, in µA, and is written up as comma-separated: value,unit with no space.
50,µA
